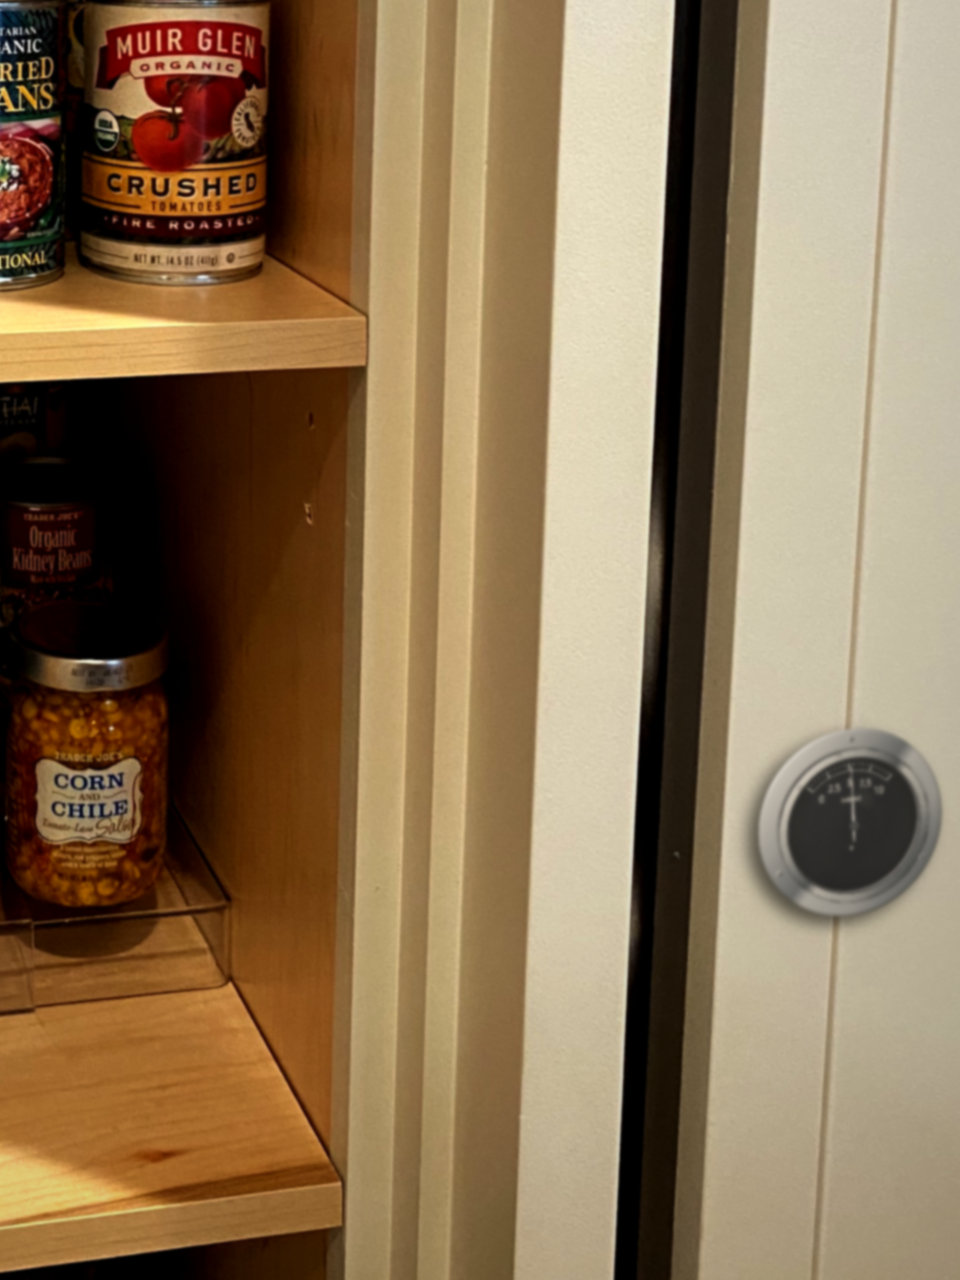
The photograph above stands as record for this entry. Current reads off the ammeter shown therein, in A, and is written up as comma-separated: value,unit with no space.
5,A
